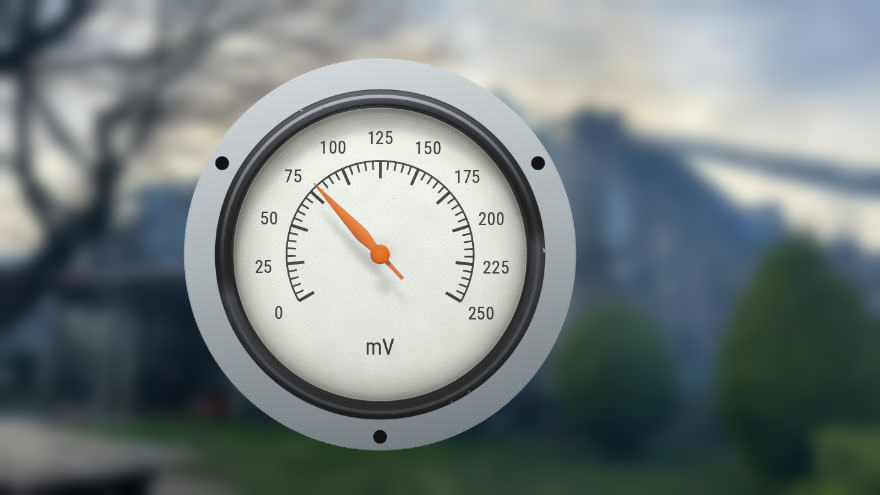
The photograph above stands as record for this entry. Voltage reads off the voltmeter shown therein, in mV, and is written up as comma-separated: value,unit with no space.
80,mV
